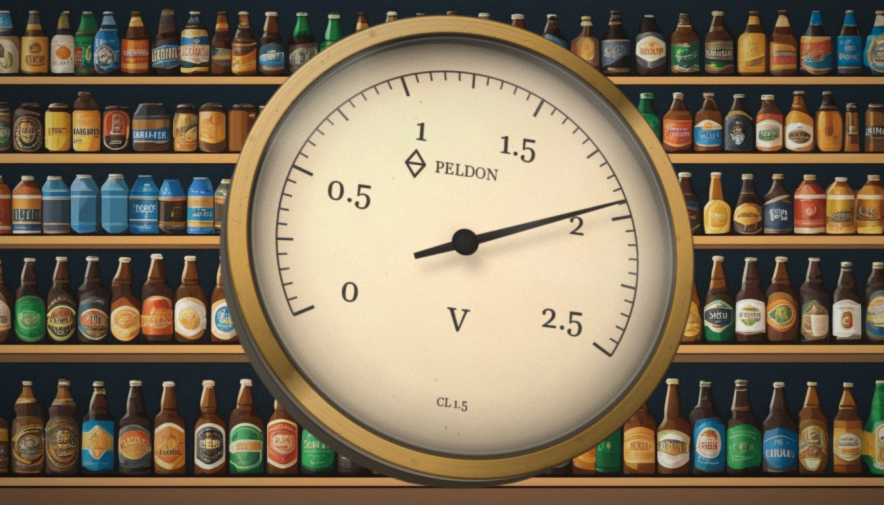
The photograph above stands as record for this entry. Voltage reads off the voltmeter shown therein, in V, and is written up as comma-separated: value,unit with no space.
1.95,V
